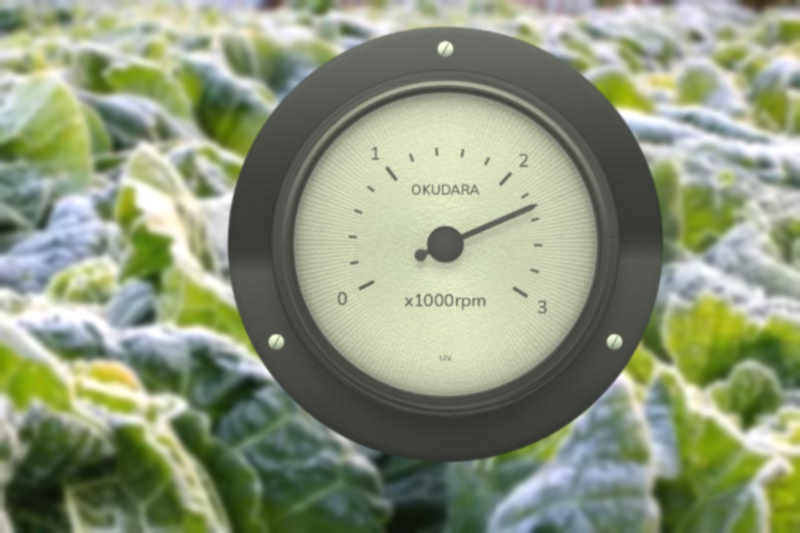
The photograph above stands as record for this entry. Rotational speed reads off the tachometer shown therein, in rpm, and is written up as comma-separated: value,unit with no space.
2300,rpm
